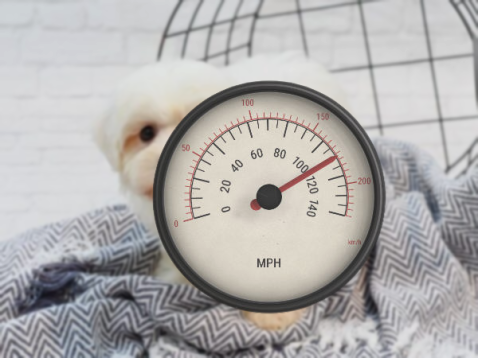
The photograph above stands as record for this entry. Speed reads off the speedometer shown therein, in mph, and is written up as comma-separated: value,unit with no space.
110,mph
